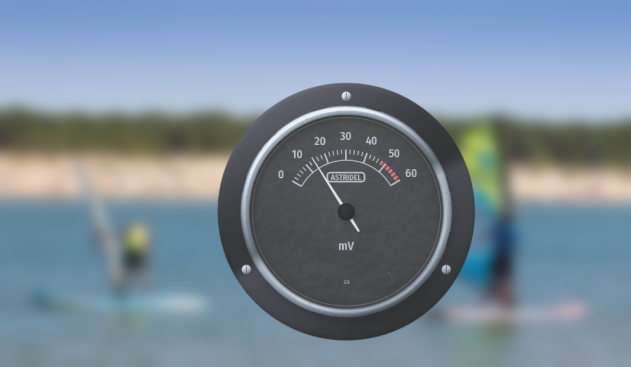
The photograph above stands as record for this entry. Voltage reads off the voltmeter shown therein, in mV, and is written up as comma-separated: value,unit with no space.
14,mV
